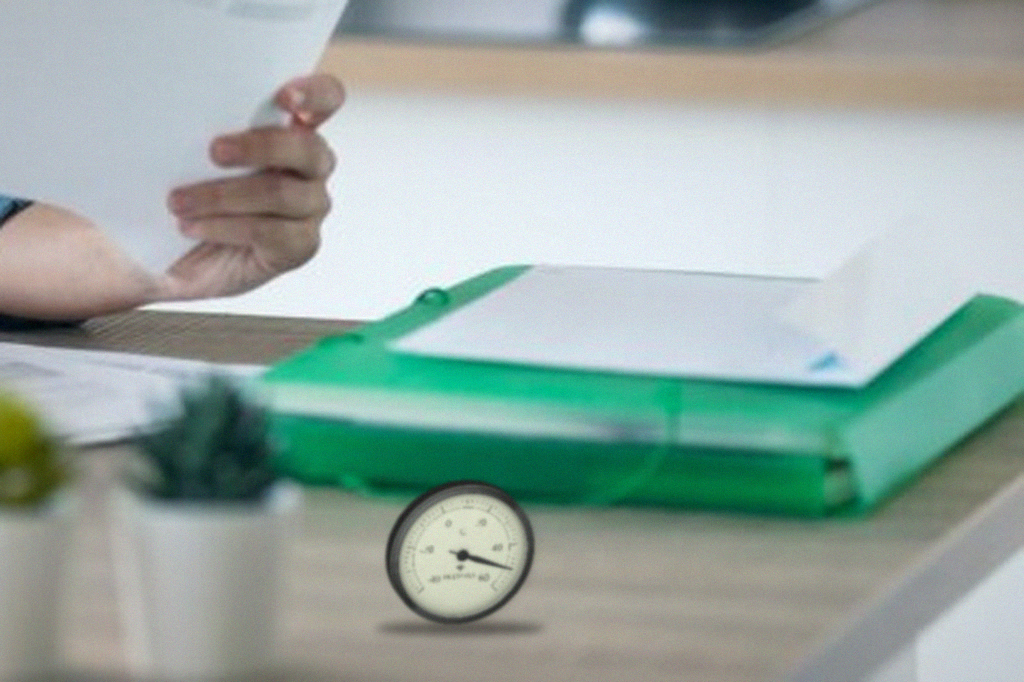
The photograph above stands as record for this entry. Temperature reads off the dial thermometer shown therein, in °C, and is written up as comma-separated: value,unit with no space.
50,°C
